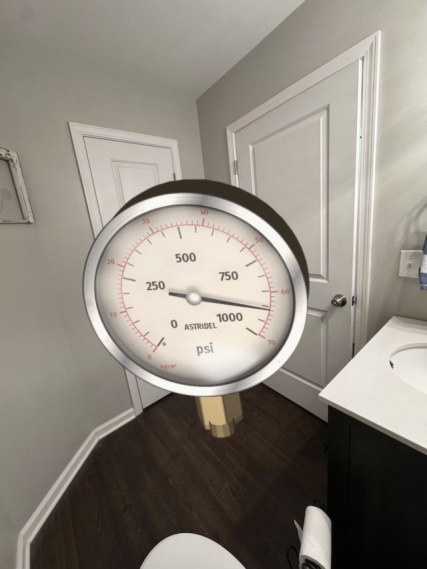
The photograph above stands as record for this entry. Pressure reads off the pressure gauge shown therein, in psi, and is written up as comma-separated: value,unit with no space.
900,psi
